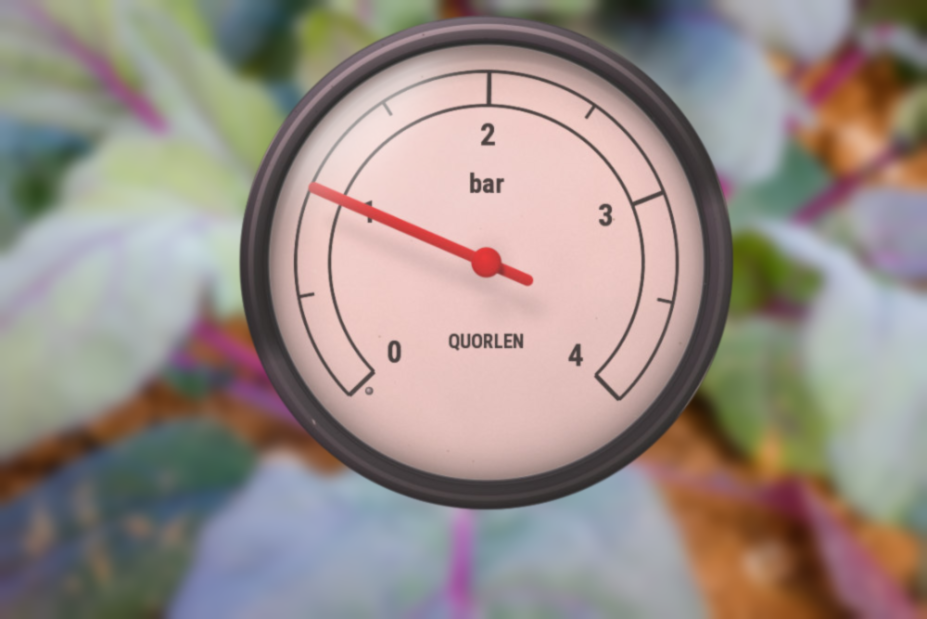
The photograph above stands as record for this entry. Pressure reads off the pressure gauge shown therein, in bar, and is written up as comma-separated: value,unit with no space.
1,bar
